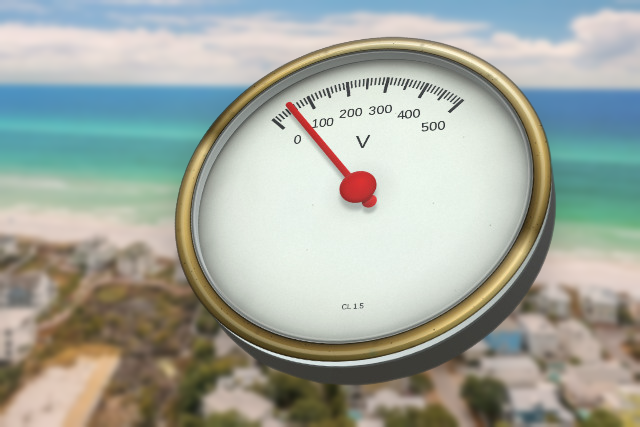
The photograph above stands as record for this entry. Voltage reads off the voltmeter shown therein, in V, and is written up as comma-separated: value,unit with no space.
50,V
